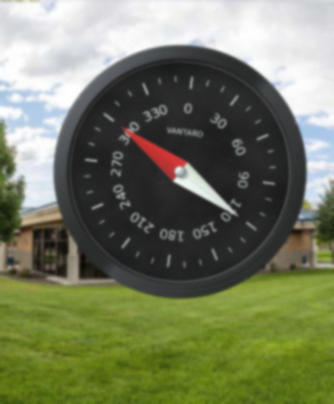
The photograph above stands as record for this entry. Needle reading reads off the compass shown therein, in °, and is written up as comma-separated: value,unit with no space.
300,°
